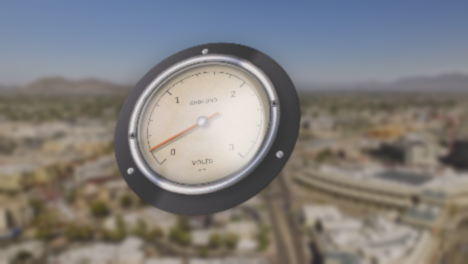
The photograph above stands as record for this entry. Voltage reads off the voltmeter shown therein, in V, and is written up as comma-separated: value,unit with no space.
0.2,V
